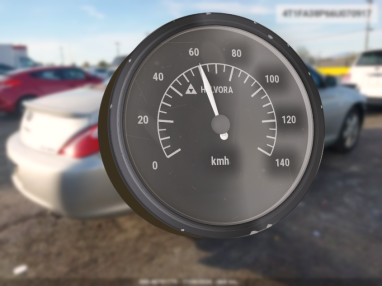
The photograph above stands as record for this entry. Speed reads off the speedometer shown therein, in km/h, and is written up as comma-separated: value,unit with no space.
60,km/h
